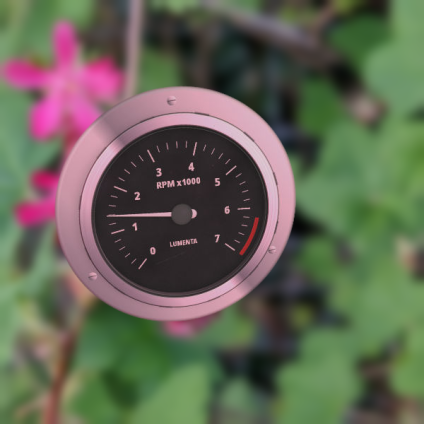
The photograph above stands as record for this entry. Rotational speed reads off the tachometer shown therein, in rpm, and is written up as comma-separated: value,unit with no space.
1400,rpm
